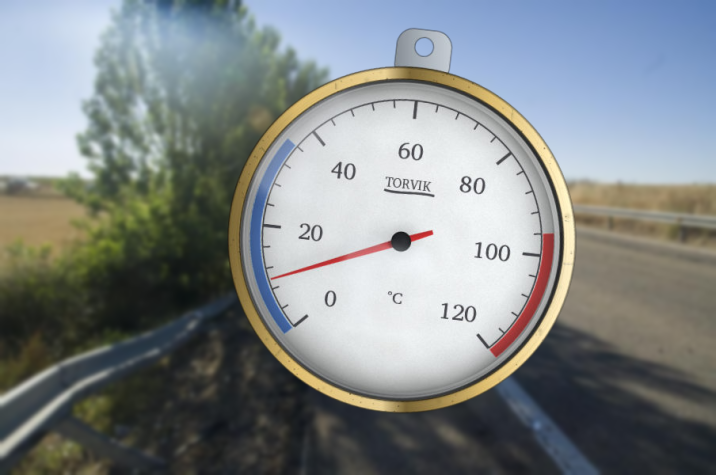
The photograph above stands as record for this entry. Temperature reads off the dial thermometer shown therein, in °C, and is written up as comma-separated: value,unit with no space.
10,°C
